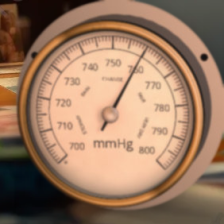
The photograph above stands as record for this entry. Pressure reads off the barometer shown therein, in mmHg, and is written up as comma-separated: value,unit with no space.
760,mmHg
